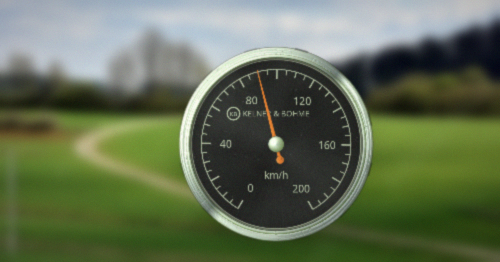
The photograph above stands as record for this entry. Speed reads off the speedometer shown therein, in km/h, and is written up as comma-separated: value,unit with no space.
90,km/h
